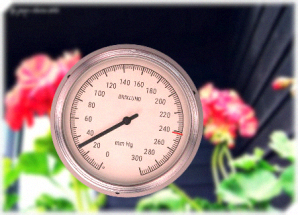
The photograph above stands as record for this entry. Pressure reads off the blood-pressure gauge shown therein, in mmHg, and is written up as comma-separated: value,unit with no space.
30,mmHg
